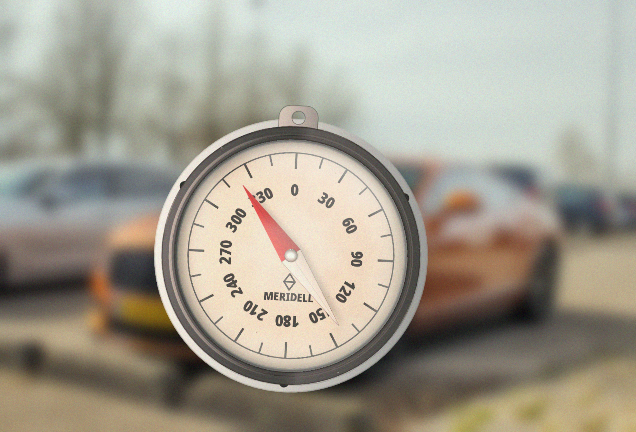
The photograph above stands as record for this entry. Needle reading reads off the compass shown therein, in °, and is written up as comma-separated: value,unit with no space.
322.5,°
